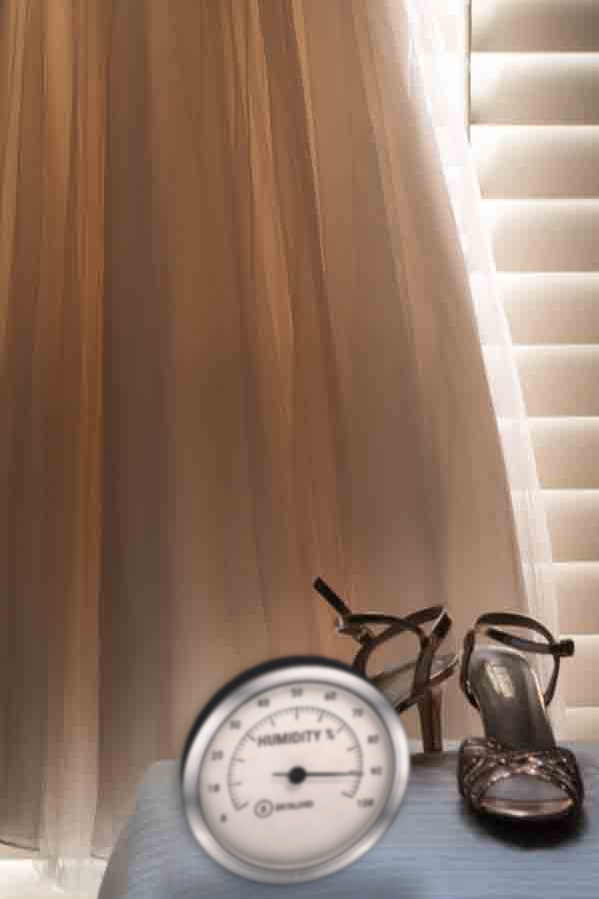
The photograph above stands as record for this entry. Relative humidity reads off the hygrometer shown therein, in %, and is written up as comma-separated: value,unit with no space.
90,%
